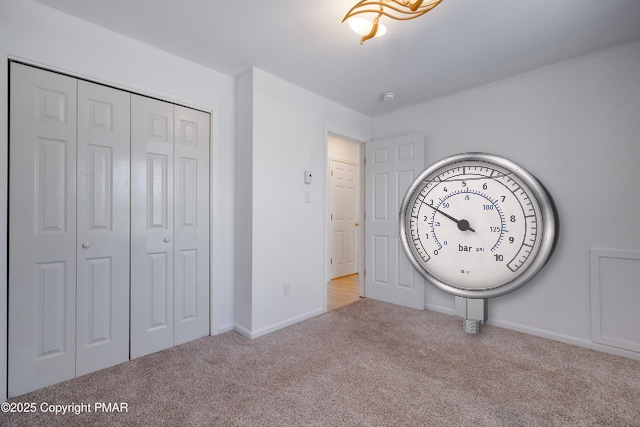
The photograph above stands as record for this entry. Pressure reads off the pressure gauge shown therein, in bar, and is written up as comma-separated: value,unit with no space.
2.8,bar
